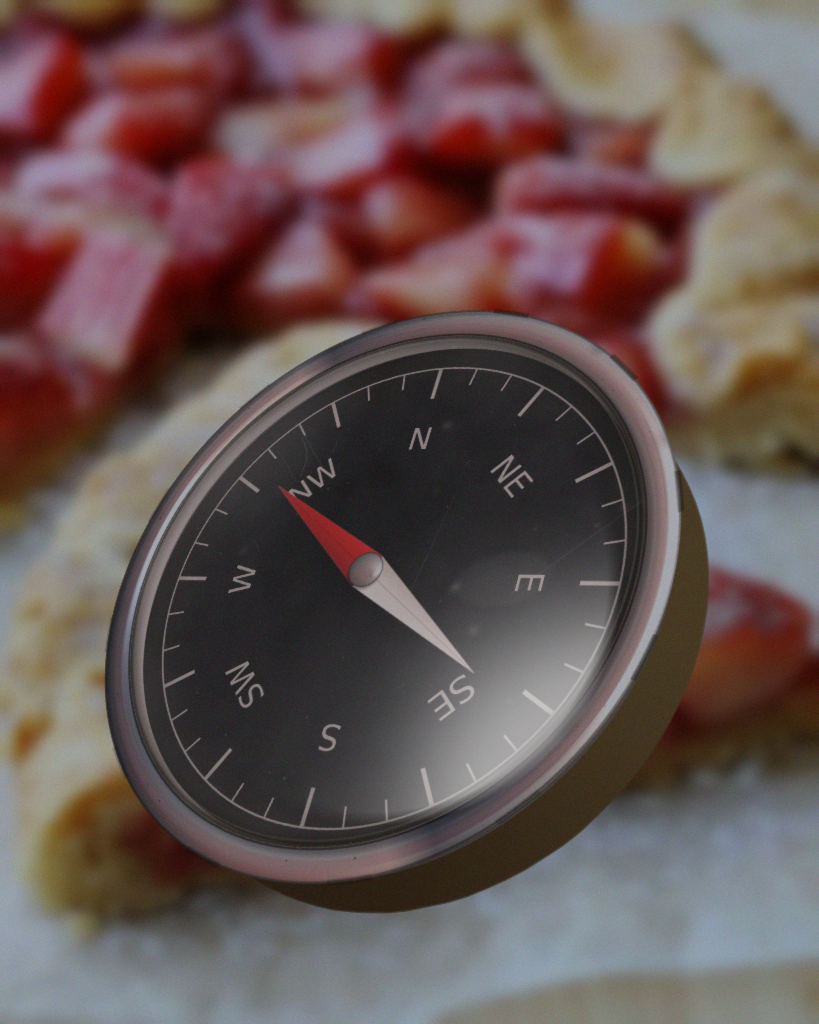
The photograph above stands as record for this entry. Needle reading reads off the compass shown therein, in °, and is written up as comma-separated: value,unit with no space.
305,°
